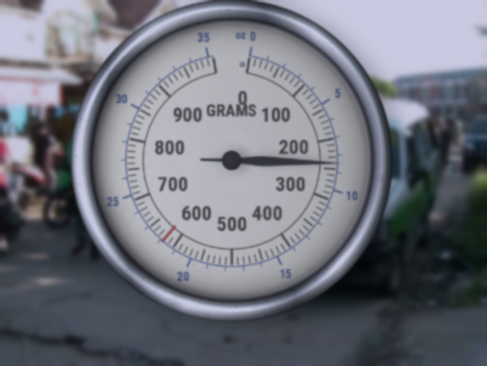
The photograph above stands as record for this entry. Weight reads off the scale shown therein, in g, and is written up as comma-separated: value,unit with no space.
240,g
